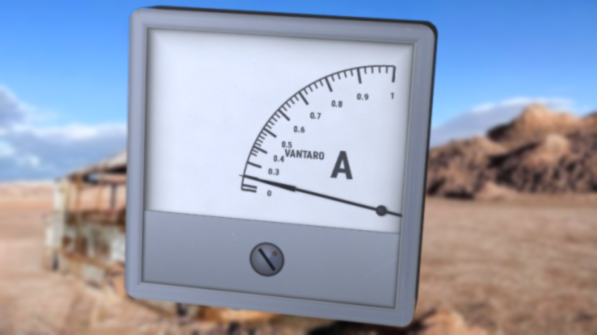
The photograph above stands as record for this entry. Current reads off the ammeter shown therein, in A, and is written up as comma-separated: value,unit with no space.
0.2,A
